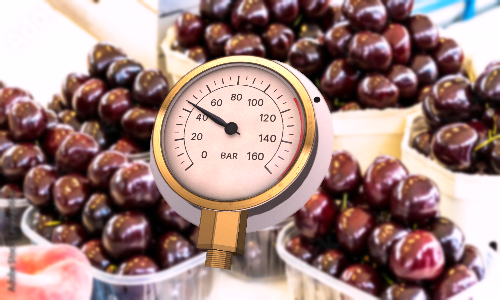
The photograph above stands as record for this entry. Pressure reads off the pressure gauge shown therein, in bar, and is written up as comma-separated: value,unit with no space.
45,bar
